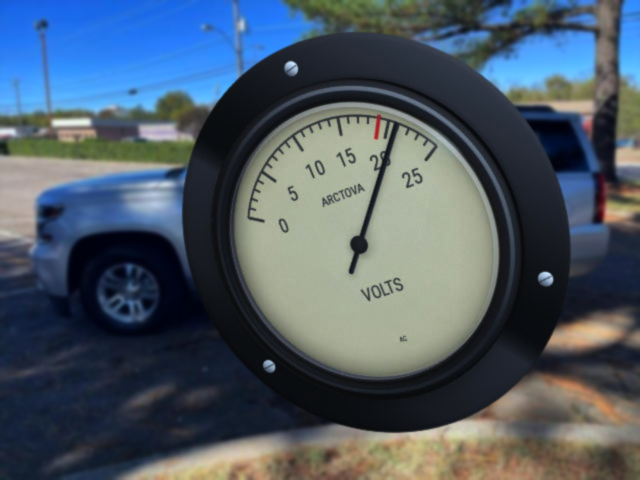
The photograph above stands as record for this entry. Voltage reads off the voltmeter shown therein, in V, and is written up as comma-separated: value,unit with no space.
21,V
